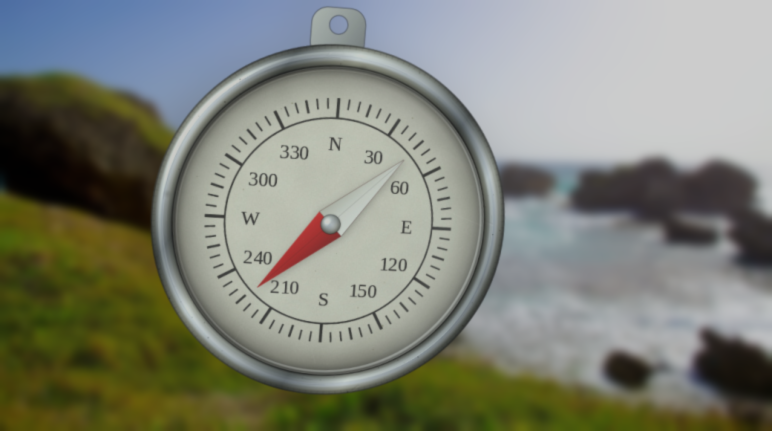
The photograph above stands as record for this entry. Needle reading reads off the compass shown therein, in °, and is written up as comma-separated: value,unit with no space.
225,°
